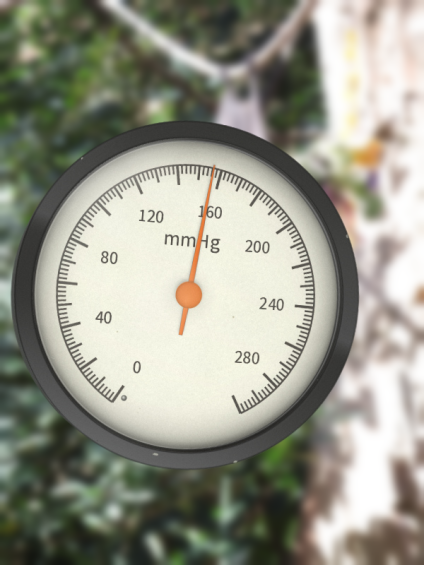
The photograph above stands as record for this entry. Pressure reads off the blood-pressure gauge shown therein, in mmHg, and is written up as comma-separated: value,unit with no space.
156,mmHg
